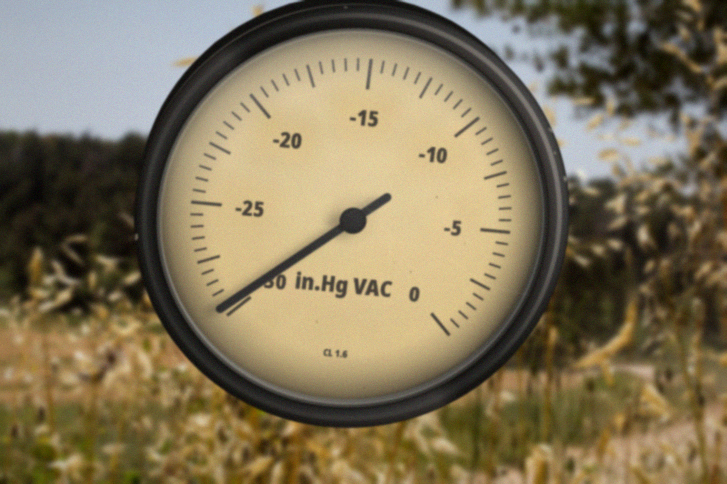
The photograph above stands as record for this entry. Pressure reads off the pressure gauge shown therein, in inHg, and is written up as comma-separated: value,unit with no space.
-29.5,inHg
